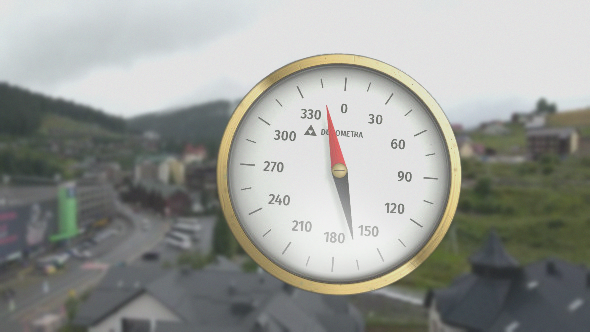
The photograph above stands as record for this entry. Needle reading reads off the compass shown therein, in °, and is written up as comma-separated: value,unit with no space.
345,°
